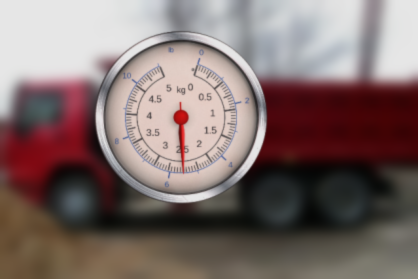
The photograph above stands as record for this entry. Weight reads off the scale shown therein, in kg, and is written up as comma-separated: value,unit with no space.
2.5,kg
